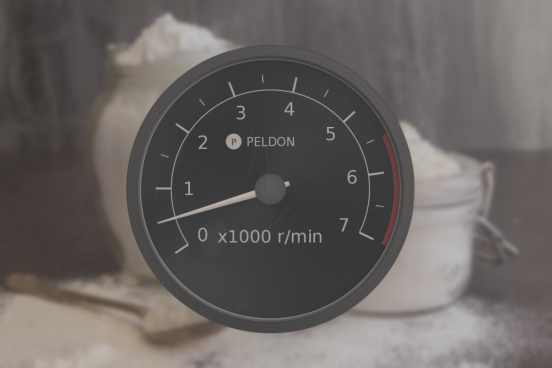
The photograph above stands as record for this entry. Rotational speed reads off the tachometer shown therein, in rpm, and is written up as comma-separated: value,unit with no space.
500,rpm
